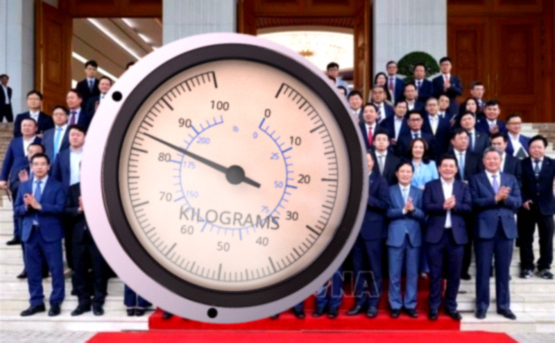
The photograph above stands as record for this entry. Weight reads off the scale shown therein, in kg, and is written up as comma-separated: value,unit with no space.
83,kg
